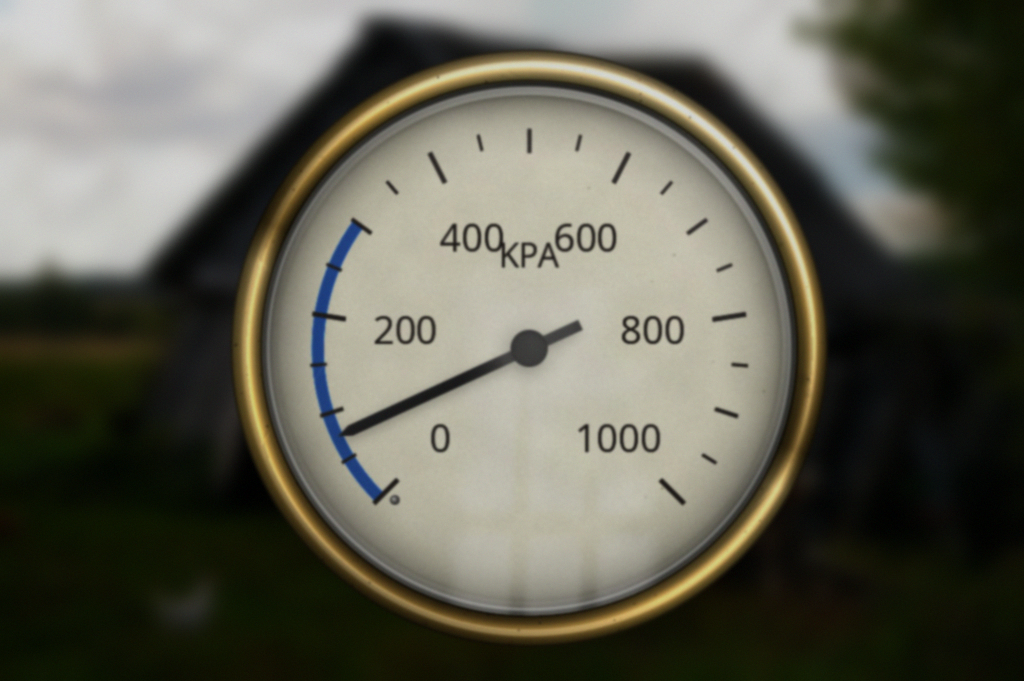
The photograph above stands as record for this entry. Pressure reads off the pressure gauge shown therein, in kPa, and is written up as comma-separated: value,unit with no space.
75,kPa
